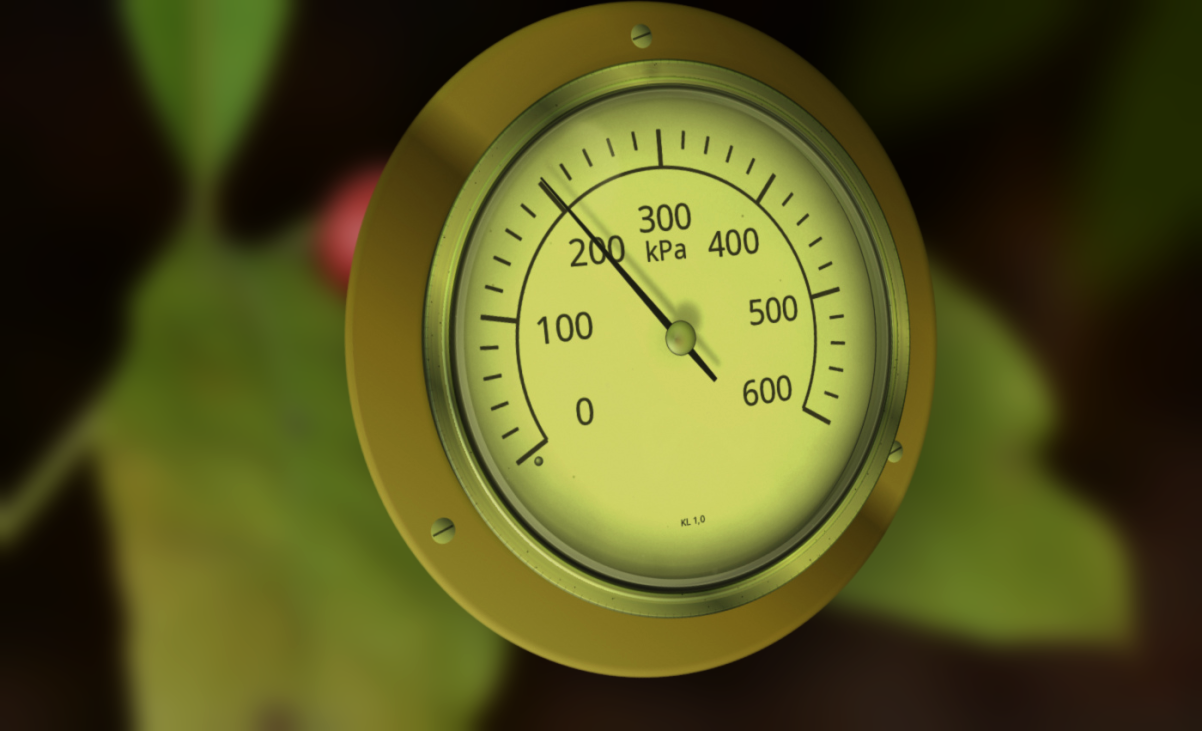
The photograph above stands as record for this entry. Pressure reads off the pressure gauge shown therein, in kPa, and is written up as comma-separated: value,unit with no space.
200,kPa
